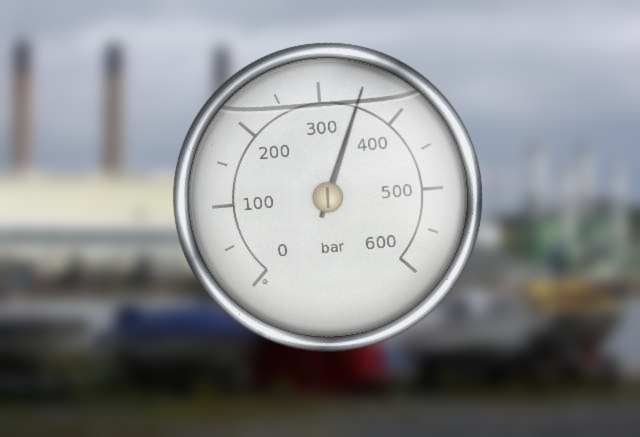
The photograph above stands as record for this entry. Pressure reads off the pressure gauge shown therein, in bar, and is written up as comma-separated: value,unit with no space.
350,bar
